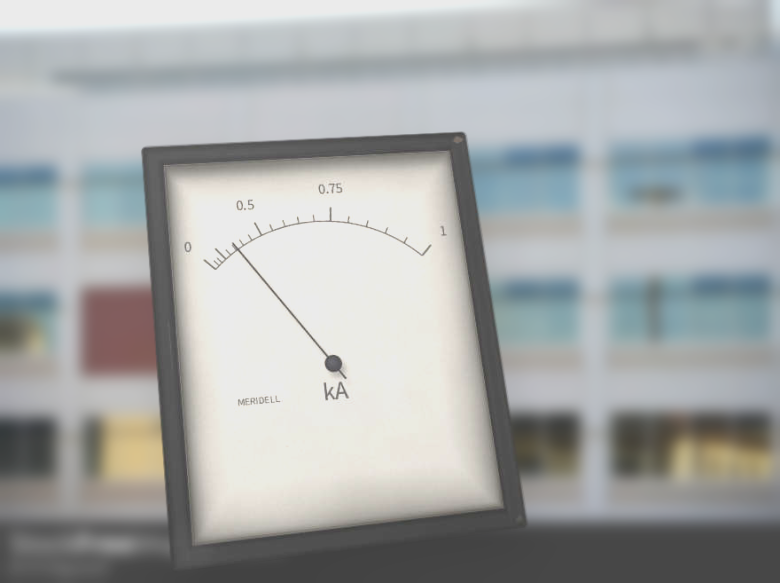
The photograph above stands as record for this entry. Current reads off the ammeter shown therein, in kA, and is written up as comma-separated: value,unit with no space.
0.35,kA
